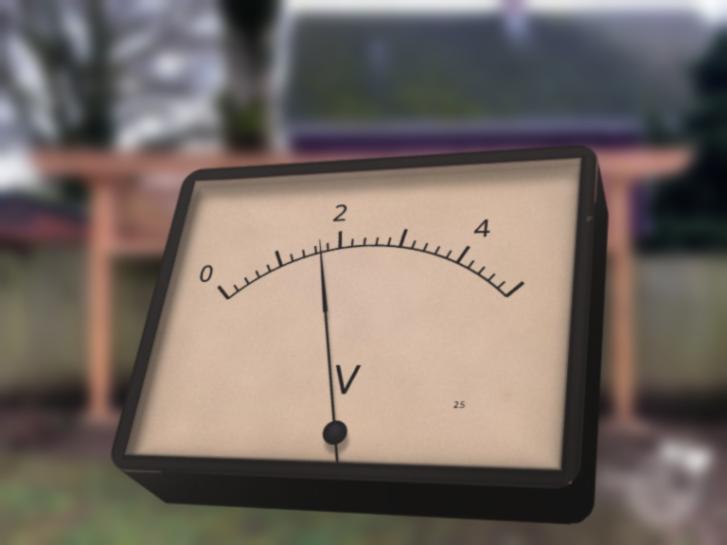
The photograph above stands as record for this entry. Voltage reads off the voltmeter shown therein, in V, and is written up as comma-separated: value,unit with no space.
1.7,V
